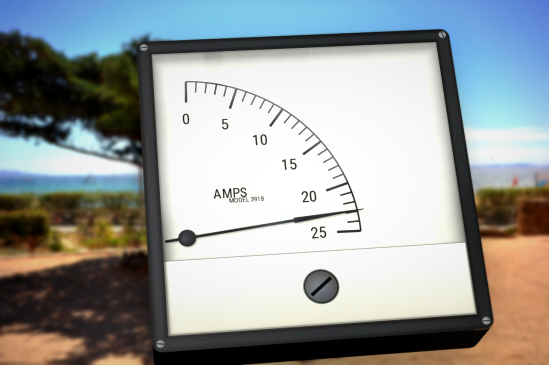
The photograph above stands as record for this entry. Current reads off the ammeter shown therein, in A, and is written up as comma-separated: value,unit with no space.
23,A
